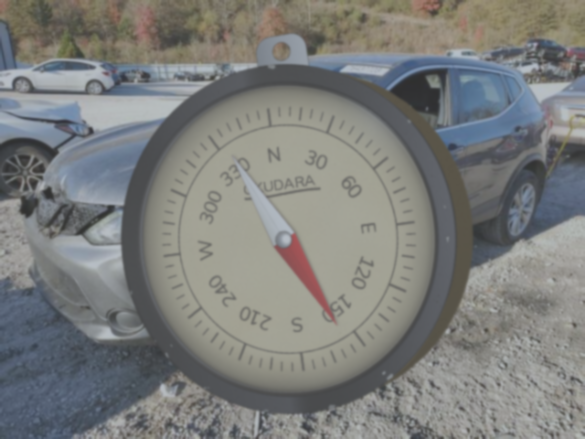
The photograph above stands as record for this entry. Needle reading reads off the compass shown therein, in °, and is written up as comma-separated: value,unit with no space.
155,°
